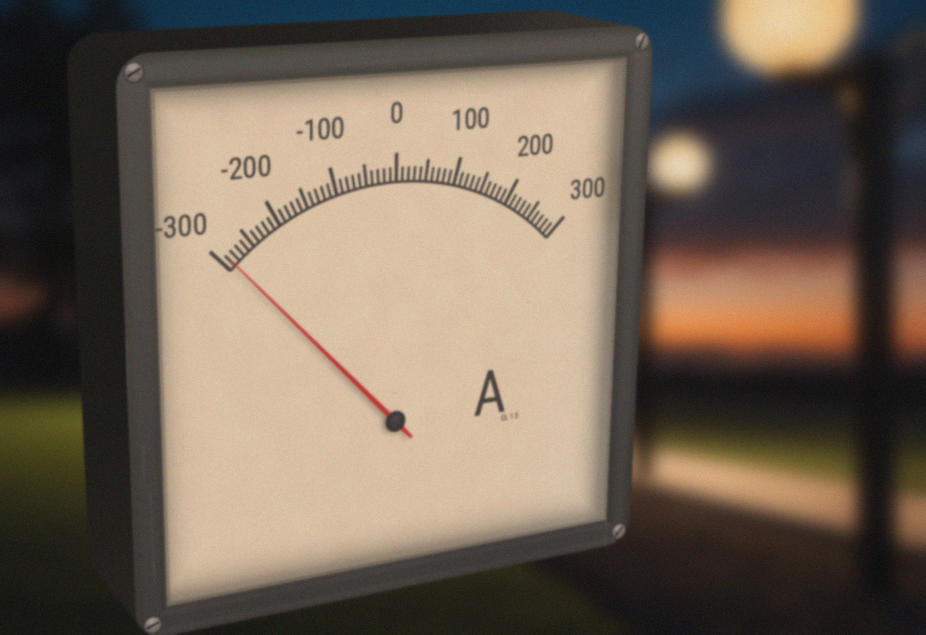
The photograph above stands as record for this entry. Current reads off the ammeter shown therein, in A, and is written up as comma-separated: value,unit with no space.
-290,A
